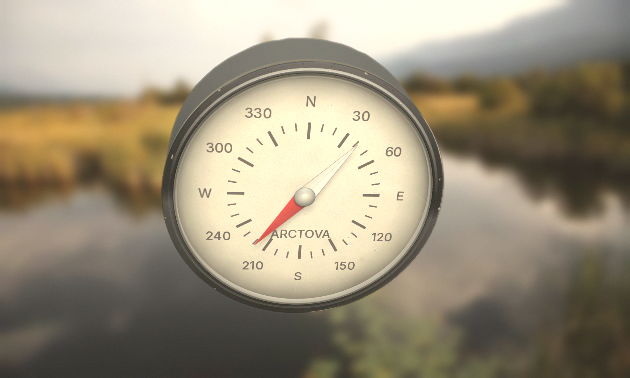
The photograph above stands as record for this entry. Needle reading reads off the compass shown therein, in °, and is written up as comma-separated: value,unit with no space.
220,°
